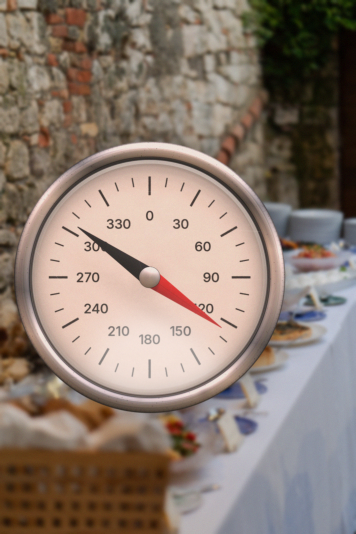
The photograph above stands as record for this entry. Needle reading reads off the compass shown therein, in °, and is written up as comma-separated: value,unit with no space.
125,°
